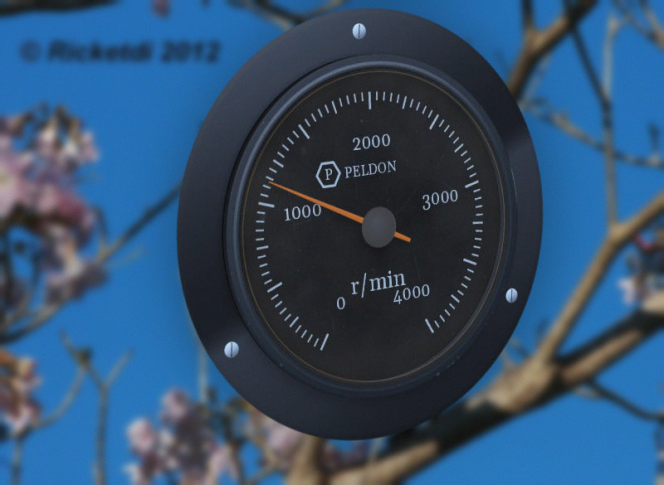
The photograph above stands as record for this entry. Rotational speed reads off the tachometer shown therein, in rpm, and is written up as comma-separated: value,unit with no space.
1125,rpm
